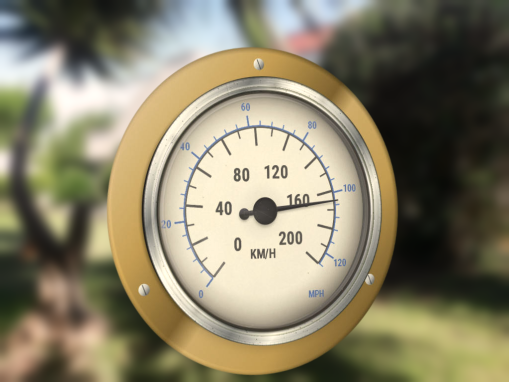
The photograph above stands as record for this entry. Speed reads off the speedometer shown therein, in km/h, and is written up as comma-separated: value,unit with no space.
165,km/h
